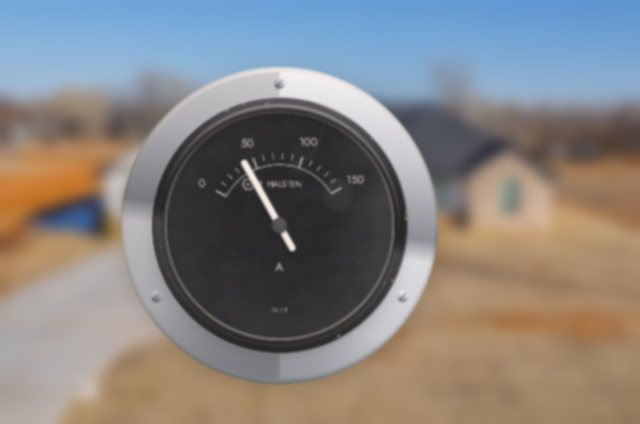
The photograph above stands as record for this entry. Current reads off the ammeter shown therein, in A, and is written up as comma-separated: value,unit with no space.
40,A
